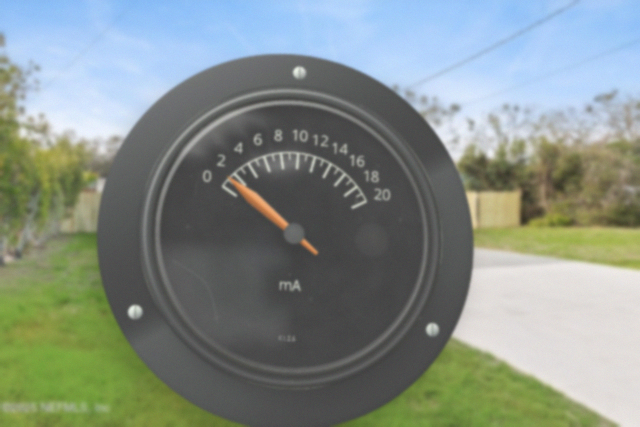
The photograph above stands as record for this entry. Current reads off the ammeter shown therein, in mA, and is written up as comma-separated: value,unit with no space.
1,mA
